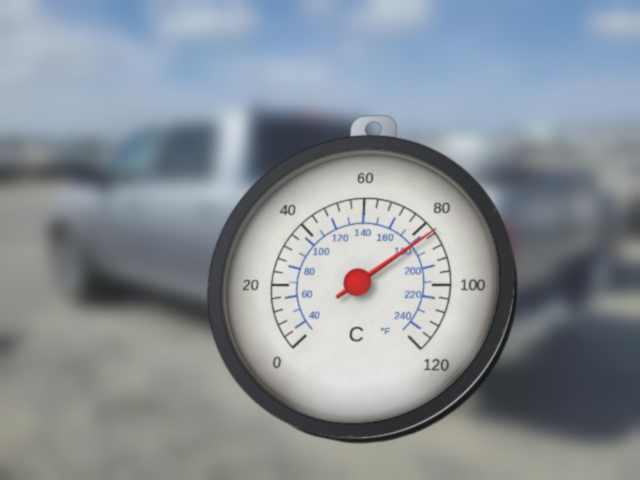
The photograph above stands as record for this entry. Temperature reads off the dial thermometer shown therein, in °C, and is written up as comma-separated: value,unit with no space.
84,°C
